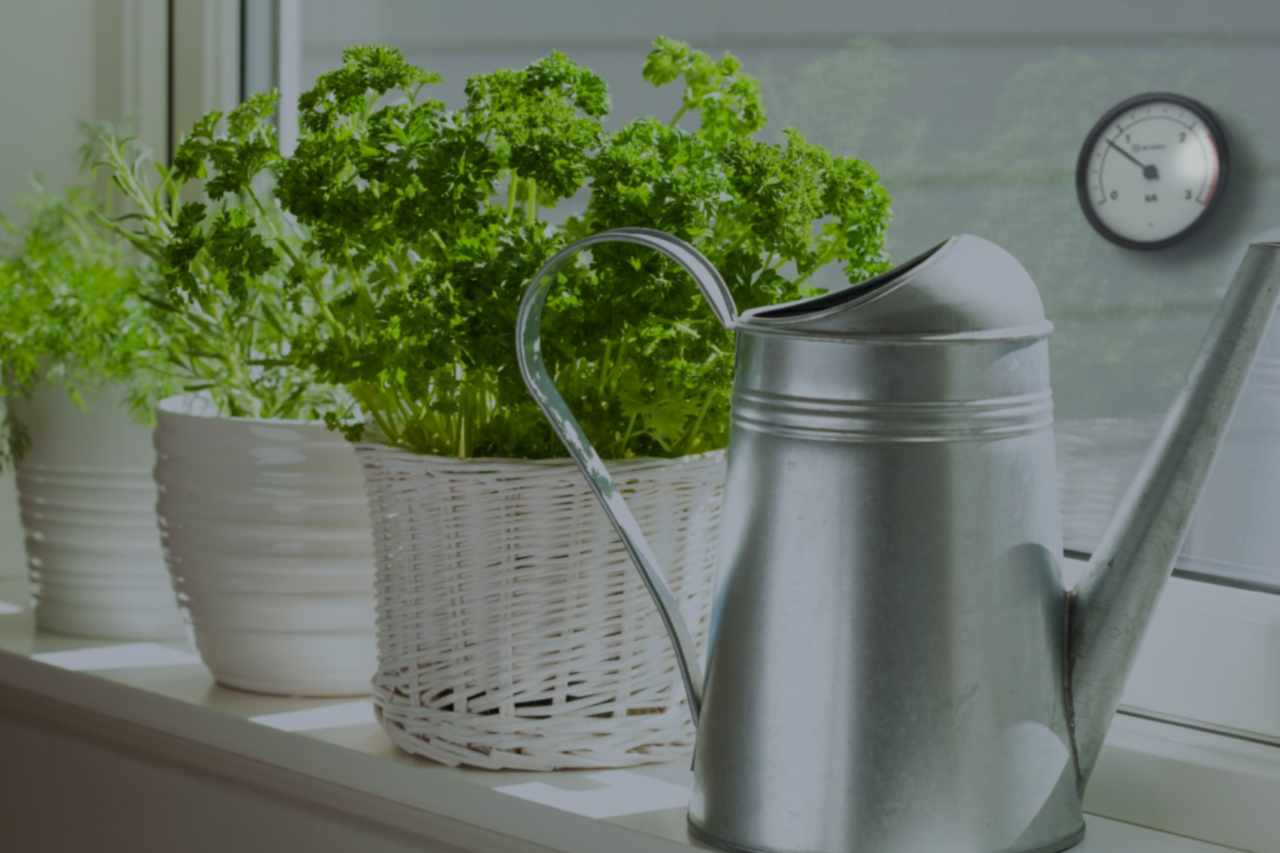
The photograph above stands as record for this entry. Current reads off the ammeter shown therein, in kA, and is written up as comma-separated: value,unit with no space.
0.8,kA
